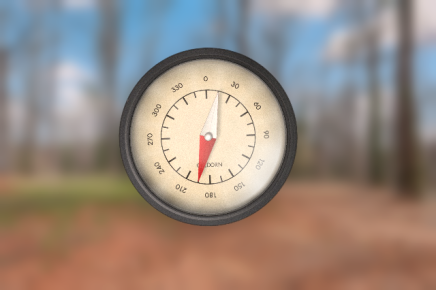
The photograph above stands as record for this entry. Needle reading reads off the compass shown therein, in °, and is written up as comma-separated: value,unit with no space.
195,°
